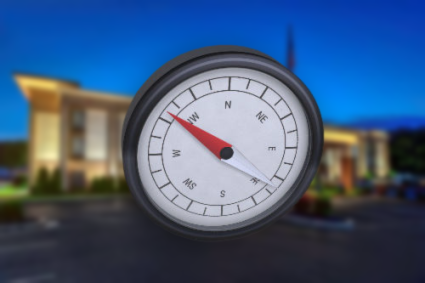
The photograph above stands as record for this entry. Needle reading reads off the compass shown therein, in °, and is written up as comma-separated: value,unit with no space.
307.5,°
